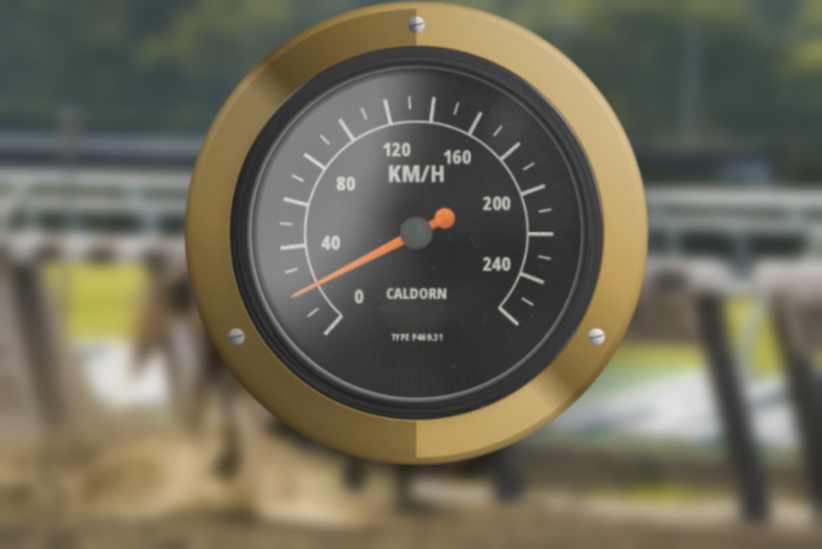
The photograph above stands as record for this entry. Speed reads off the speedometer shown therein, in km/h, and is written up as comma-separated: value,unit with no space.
20,km/h
